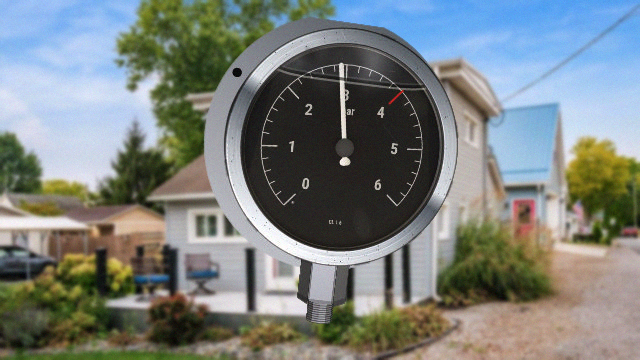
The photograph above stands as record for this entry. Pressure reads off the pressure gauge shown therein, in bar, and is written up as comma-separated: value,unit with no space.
2.9,bar
